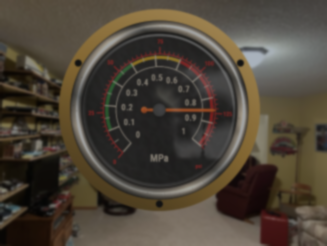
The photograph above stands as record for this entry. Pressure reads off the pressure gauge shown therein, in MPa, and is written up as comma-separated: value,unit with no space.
0.85,MPa
